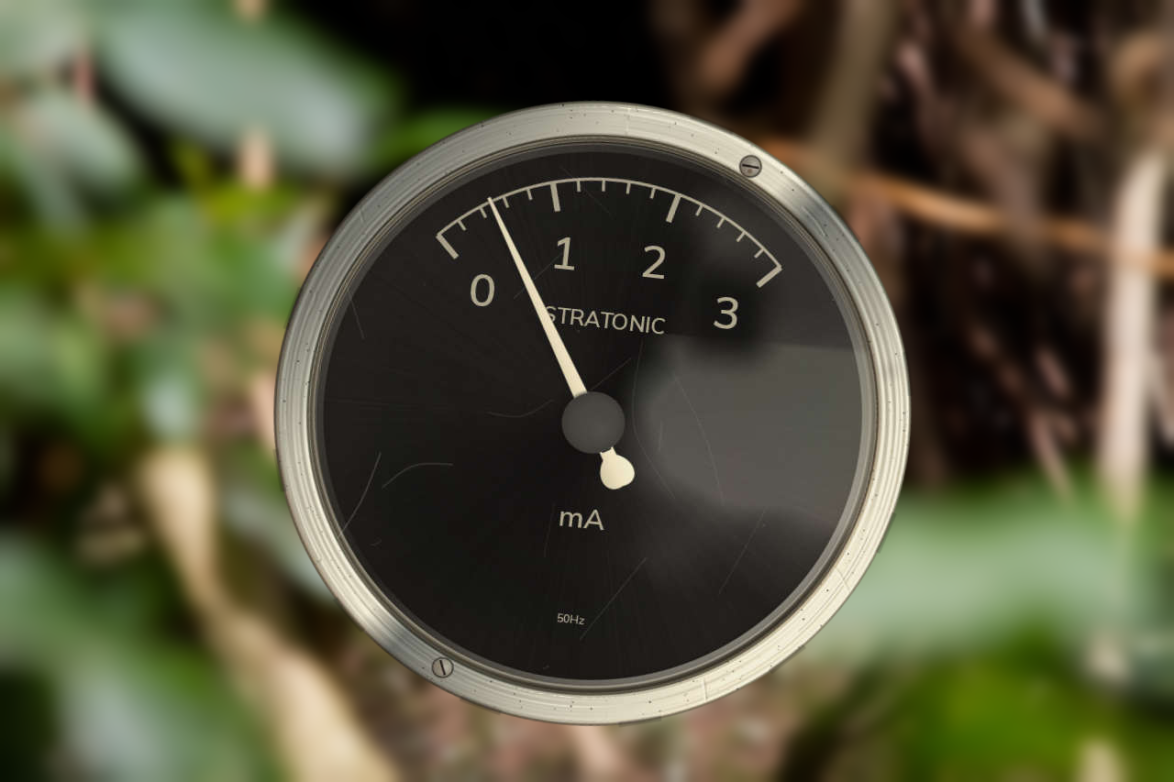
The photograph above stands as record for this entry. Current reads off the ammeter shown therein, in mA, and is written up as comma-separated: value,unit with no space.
0.5,mA
